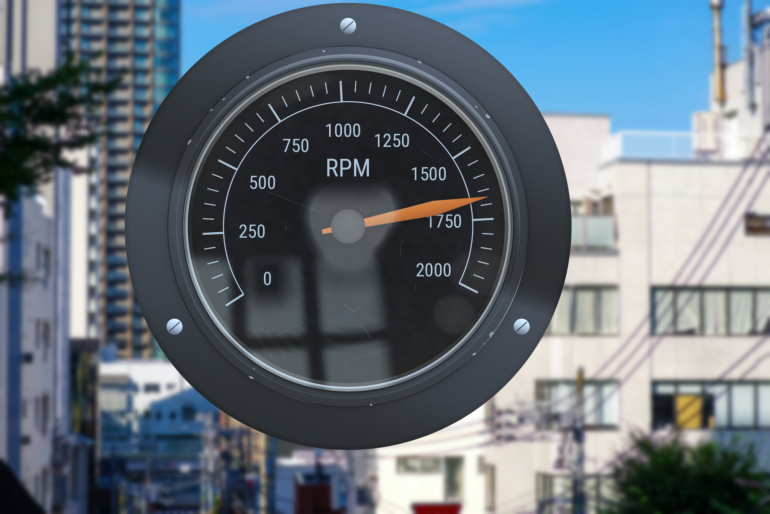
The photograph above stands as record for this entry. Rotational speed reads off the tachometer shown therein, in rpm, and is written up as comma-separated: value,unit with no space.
1675,rpm
